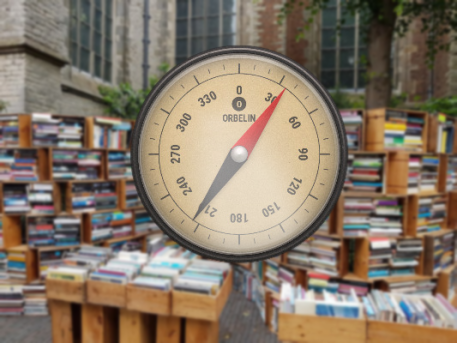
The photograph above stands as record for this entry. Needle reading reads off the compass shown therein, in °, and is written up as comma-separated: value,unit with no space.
35,°
